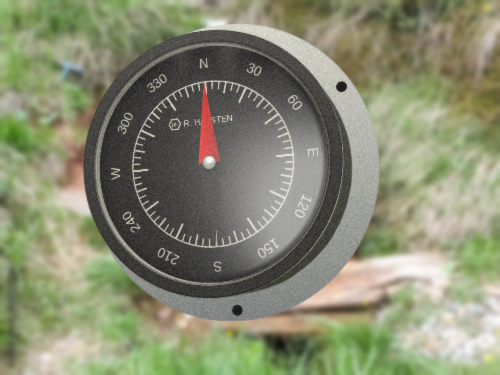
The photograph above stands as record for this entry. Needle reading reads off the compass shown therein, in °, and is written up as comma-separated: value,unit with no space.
0,°
